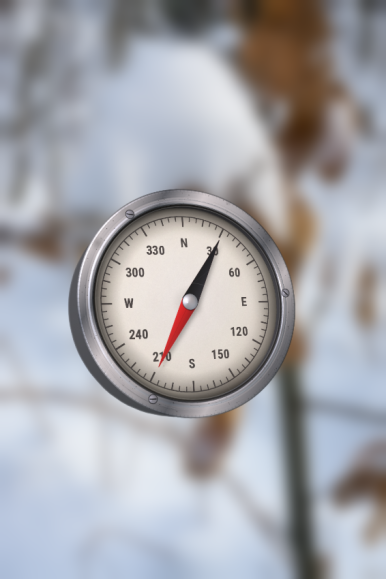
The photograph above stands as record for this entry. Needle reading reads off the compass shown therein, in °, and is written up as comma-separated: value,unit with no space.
210,°
